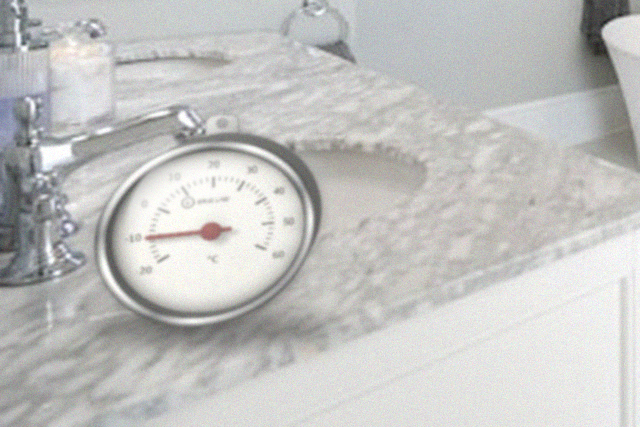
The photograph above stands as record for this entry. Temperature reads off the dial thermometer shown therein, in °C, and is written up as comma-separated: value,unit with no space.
-10,°C
